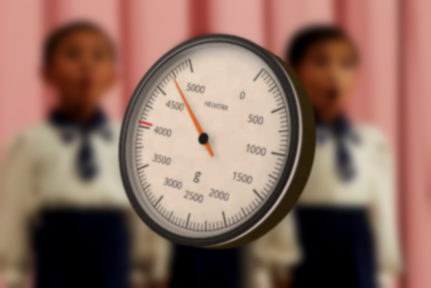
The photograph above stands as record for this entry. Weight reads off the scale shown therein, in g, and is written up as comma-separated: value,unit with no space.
4750,g
